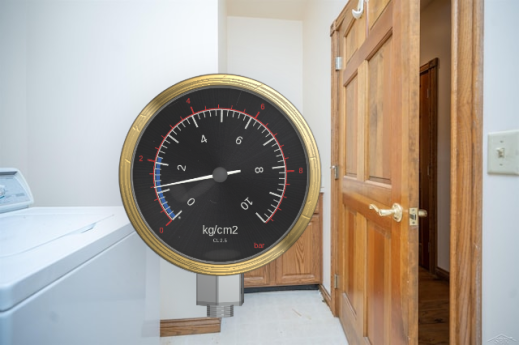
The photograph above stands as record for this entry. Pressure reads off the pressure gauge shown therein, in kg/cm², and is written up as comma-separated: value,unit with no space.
1.2,kg/cm²
